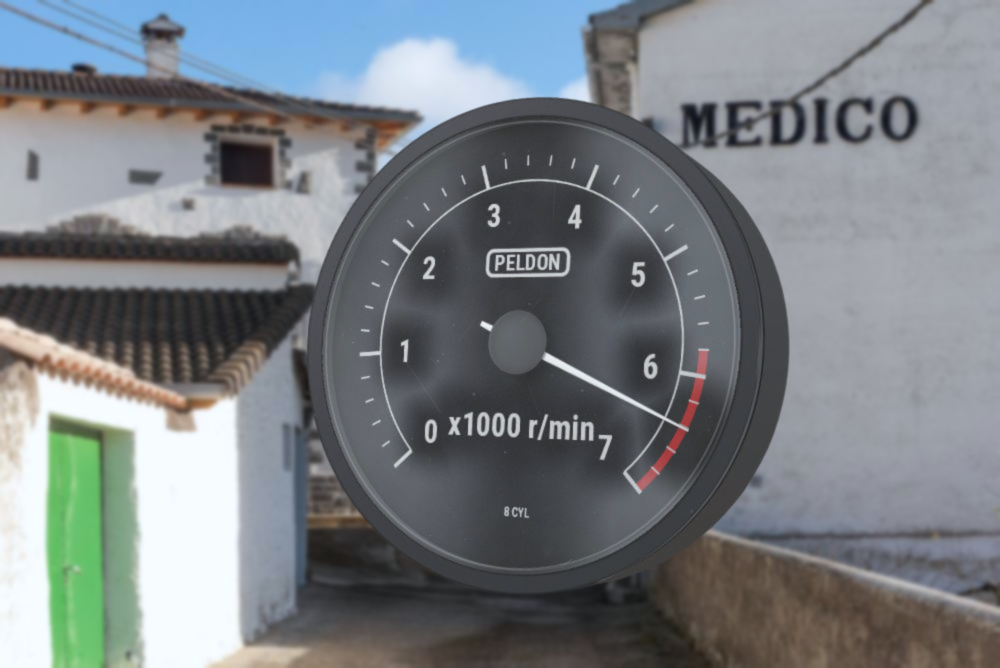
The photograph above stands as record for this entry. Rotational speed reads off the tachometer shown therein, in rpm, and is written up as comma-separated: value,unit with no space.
6400,rpm
